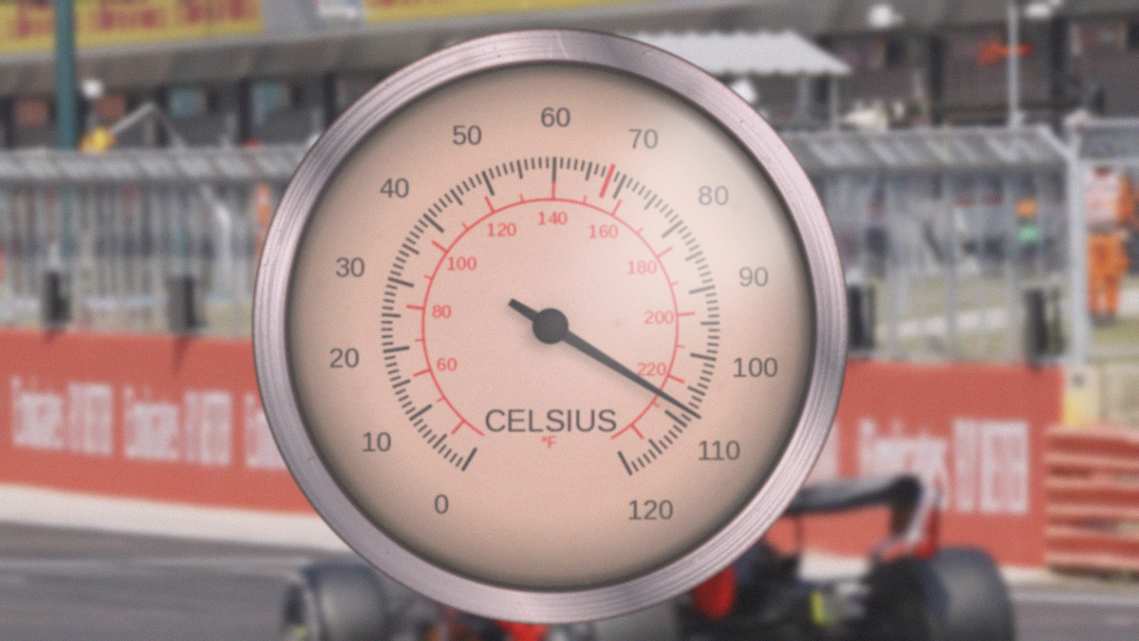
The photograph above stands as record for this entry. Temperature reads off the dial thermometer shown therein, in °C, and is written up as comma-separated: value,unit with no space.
108,°C
